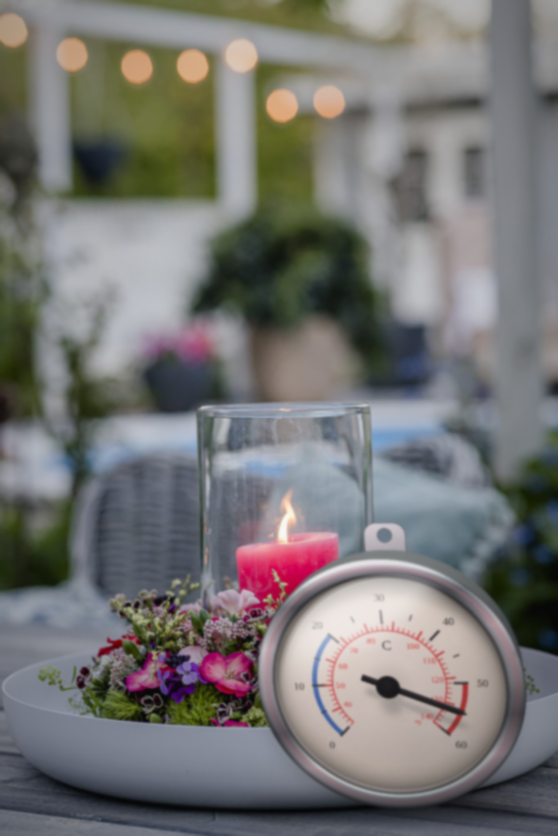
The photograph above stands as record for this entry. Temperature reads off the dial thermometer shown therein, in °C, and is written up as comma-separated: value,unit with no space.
55,°C
